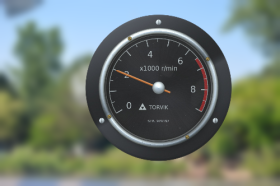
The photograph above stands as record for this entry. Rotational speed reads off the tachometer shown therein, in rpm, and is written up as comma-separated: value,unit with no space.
2000,rpm
